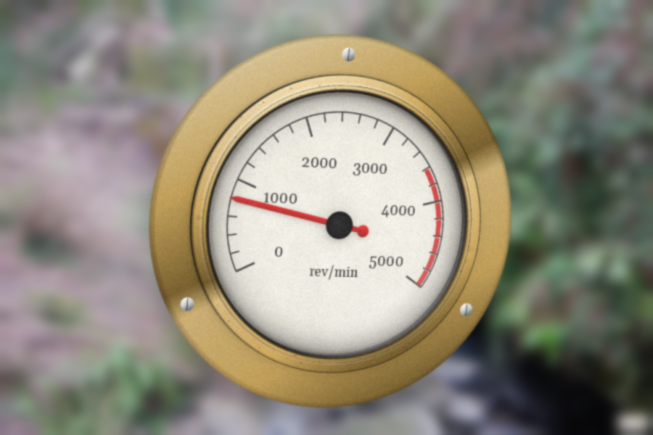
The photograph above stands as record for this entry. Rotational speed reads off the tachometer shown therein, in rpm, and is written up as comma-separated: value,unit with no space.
800,rpm
